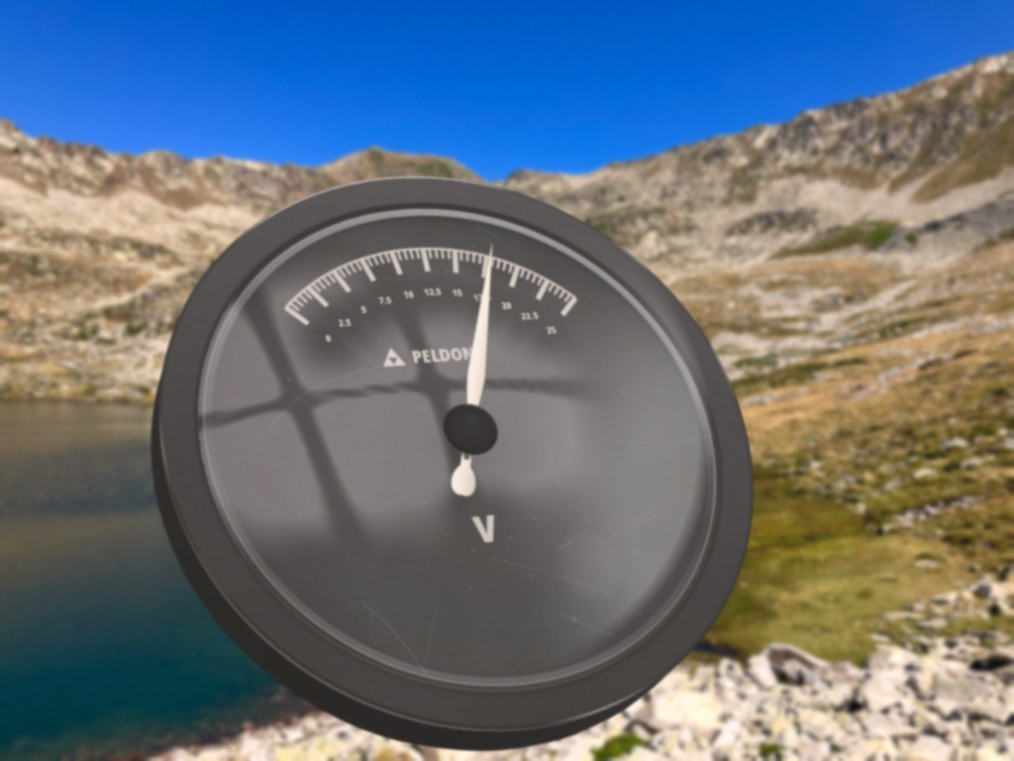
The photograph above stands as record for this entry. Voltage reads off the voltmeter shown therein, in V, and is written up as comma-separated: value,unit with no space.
17.5,V
